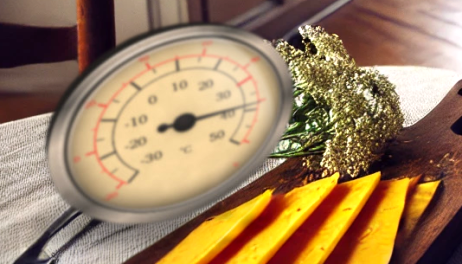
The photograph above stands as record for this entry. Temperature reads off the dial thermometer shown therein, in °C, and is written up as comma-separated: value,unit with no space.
37.5,°C
